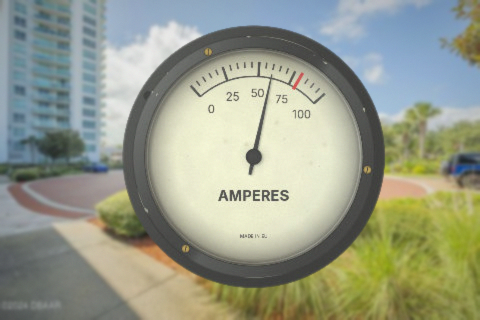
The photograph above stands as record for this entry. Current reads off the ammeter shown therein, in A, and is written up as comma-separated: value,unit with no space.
60,A
